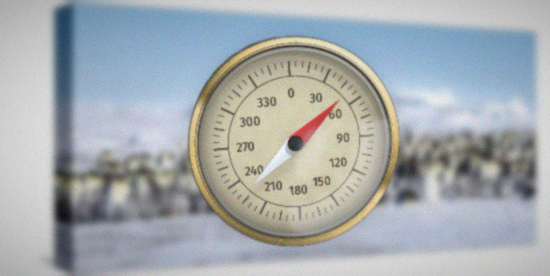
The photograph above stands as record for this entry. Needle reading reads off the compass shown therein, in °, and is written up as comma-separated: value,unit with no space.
50,°
